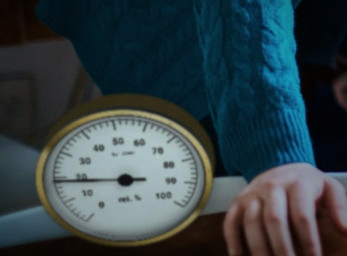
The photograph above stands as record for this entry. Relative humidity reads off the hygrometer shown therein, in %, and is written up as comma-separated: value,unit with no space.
20,%
